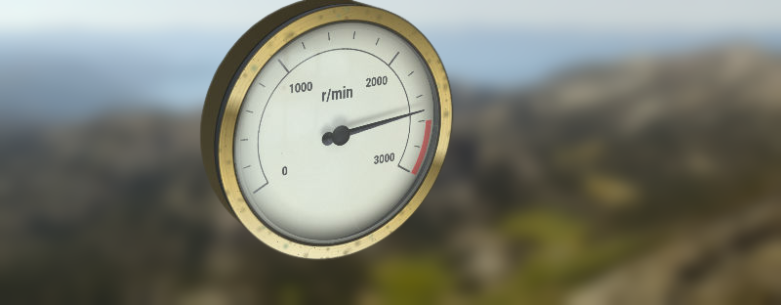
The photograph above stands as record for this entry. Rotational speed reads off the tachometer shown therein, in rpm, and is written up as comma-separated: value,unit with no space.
2500,rpm
